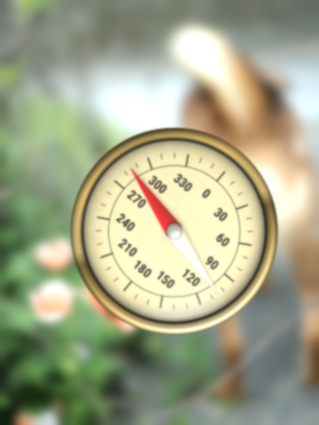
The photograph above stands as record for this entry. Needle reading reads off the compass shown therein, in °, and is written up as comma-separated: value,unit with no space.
285,°
